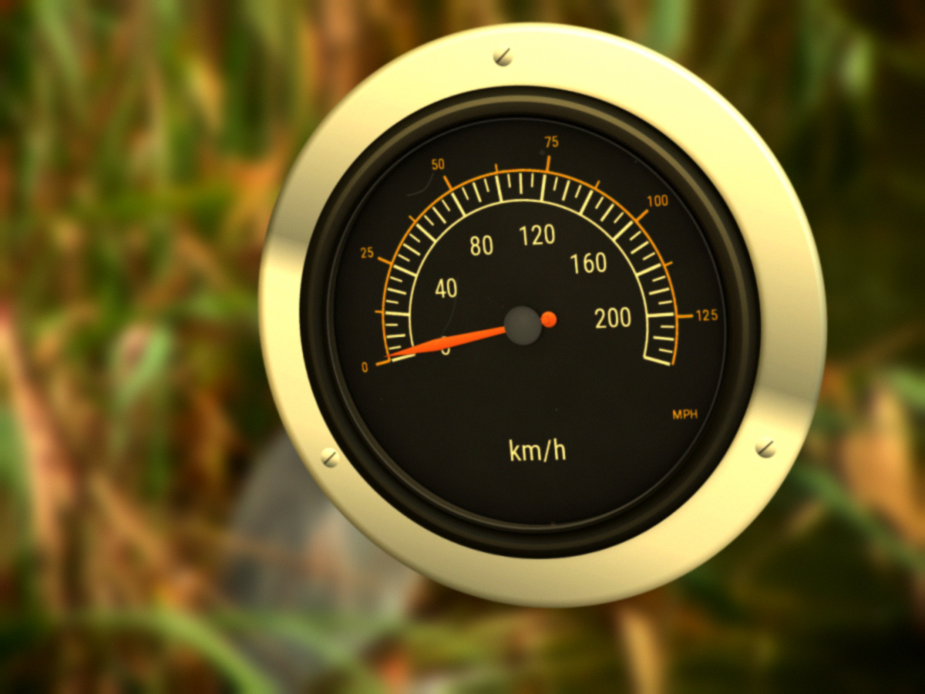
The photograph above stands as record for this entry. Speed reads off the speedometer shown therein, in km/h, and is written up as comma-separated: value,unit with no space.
2.5,km/h
